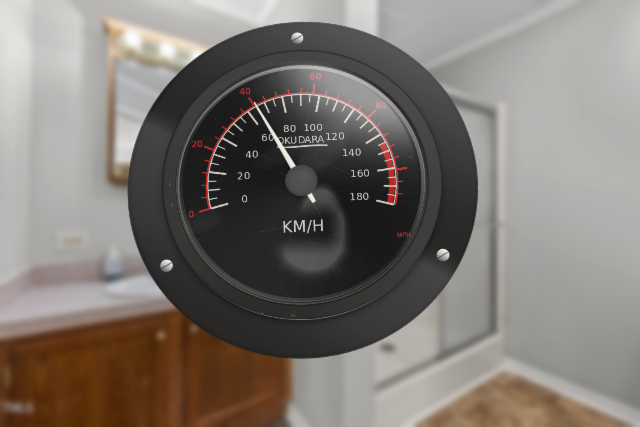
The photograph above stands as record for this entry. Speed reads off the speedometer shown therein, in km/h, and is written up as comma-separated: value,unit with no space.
65,km/h
